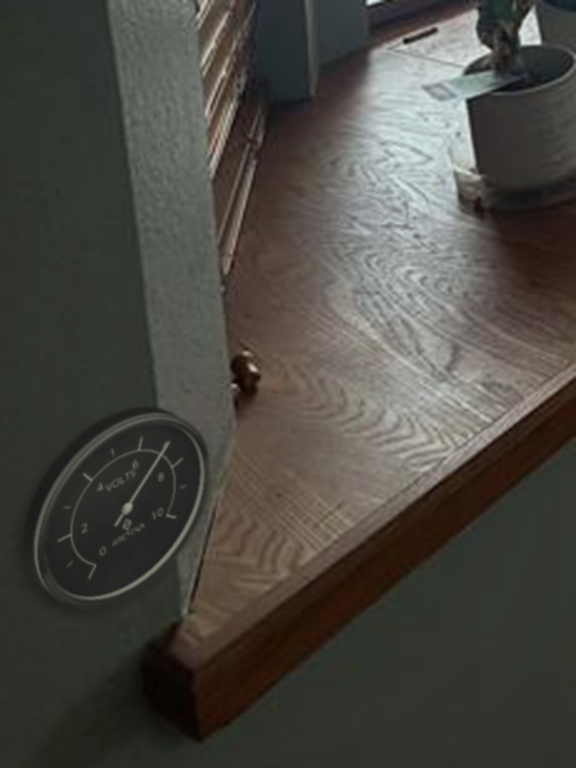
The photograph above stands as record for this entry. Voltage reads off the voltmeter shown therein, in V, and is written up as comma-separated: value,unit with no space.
7,V
